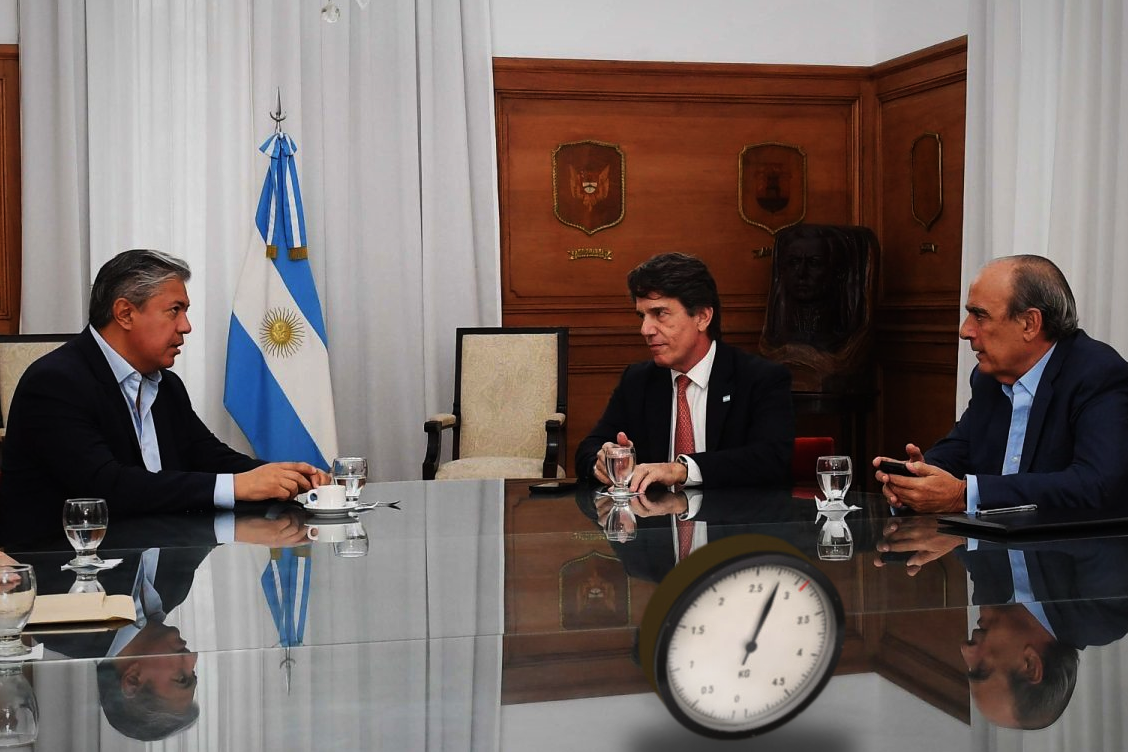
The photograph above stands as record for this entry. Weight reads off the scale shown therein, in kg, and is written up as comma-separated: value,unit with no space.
2.75,kg
